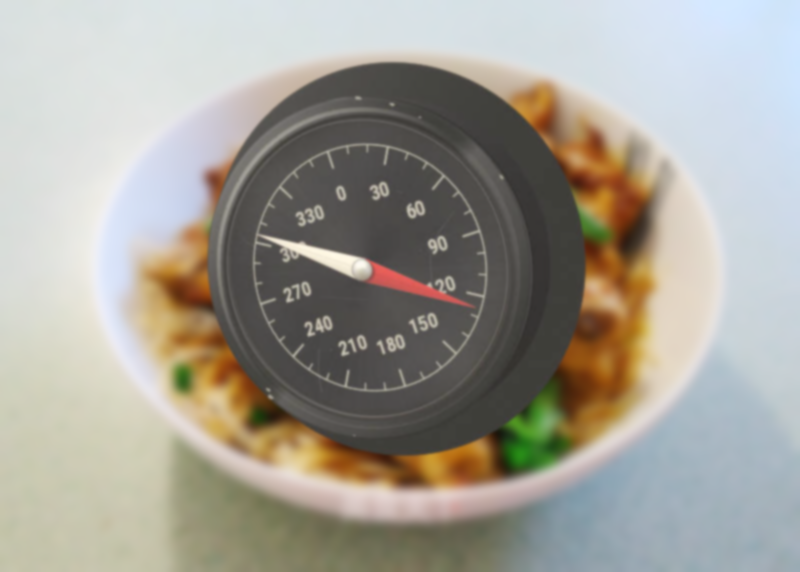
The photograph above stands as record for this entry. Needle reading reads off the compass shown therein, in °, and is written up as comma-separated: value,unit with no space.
125,°
